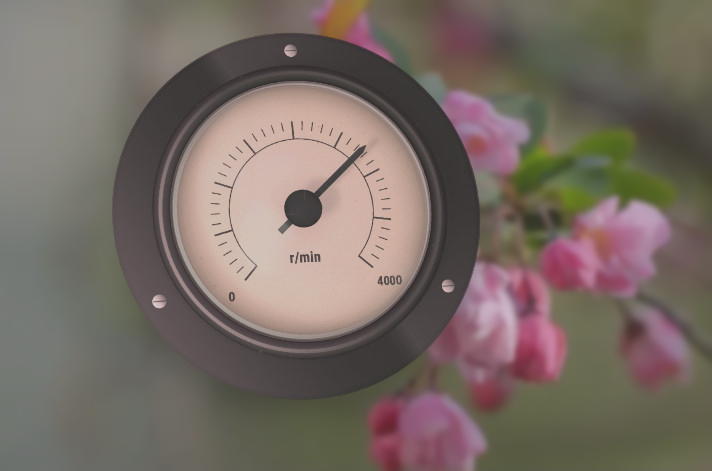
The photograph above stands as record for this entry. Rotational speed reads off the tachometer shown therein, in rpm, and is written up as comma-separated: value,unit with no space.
2750,rpm
